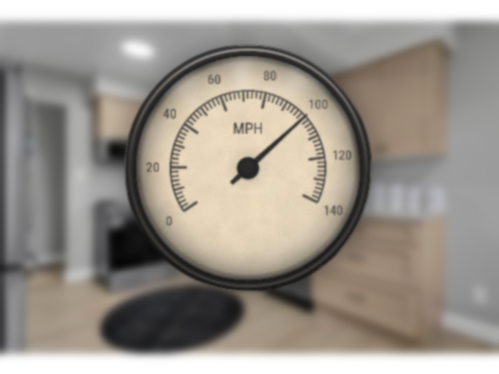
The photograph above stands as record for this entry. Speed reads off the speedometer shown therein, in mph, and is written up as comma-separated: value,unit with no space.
100,mph
